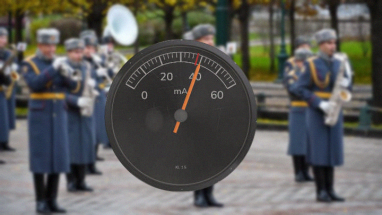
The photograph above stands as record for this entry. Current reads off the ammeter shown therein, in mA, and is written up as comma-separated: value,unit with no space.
40,mA
